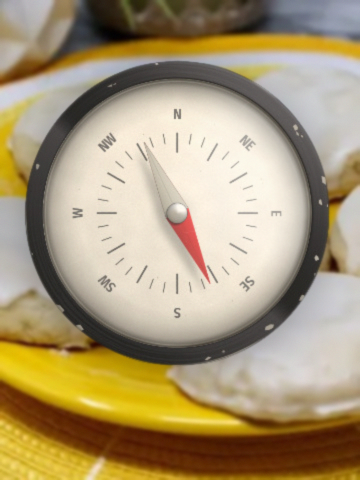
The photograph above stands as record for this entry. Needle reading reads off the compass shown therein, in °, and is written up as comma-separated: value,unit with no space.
155,°
